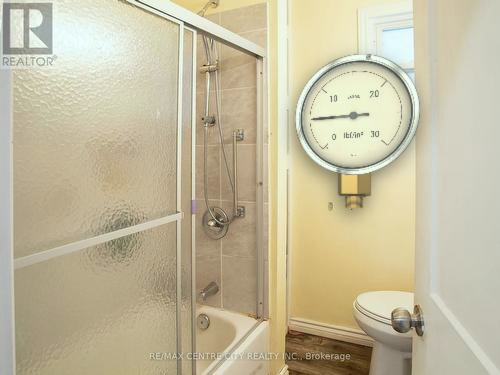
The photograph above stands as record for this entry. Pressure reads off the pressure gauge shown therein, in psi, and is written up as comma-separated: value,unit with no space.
5,psi
